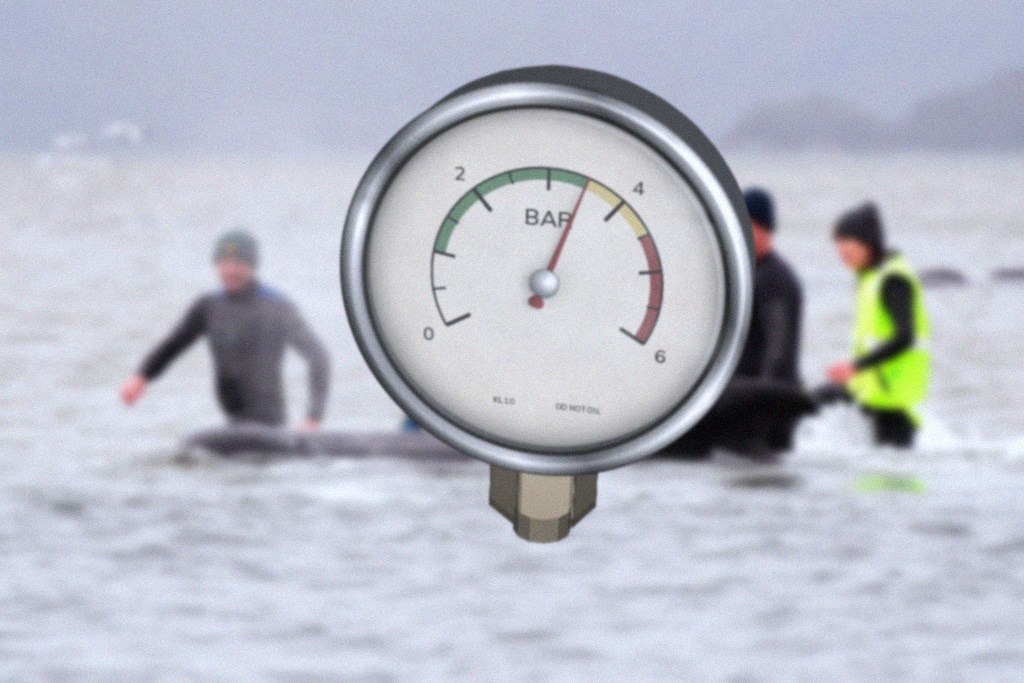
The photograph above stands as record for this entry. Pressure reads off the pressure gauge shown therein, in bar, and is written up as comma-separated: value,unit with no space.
3.5,bar
